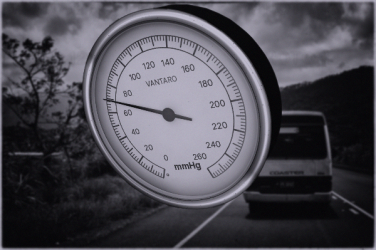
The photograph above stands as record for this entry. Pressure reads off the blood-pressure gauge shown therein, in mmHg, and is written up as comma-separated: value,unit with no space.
70,mmHg
